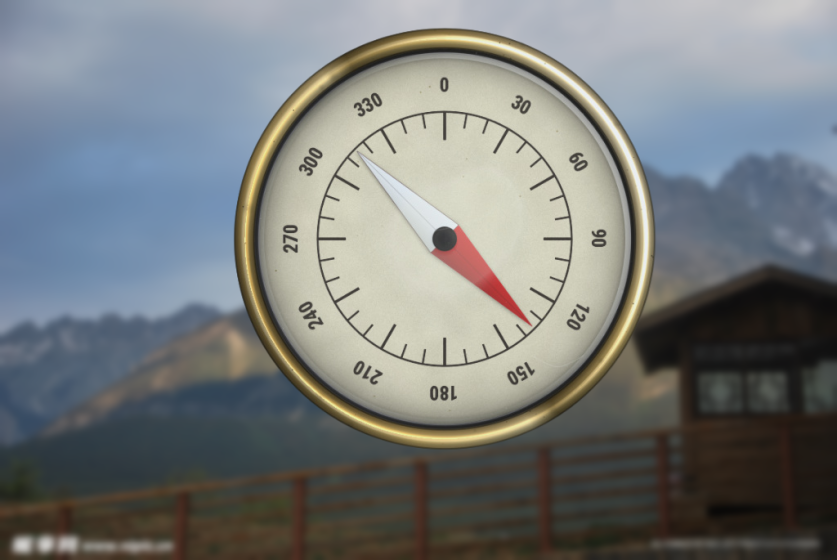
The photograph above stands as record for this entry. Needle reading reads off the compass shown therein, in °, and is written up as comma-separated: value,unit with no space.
135,°
